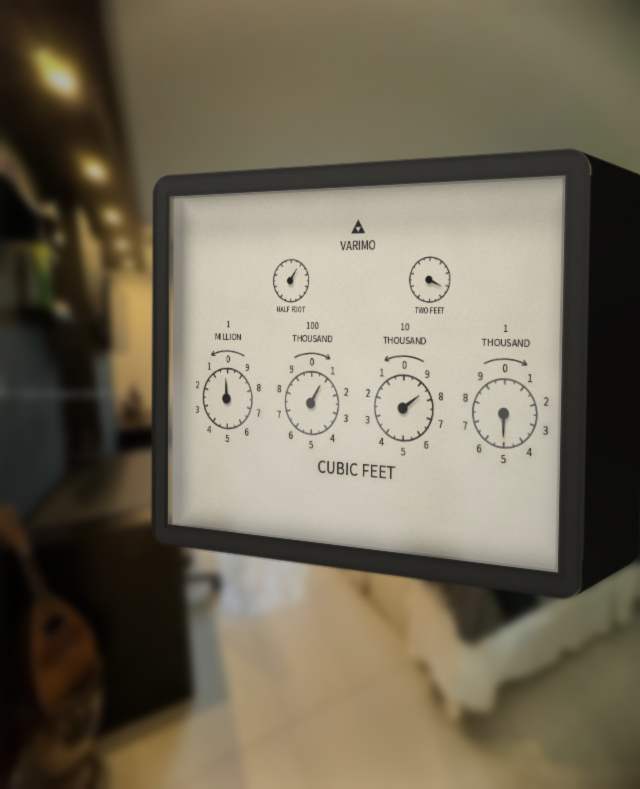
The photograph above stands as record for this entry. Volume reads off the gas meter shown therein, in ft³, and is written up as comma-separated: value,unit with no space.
8500,ft³
